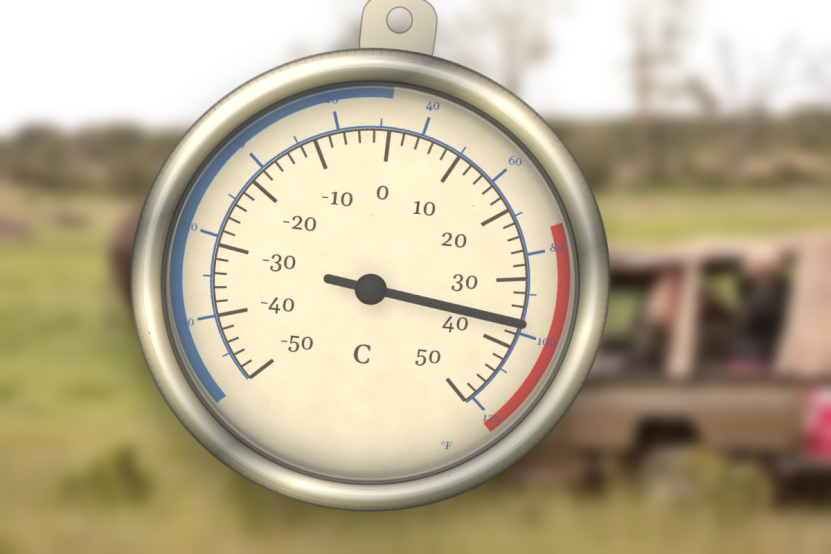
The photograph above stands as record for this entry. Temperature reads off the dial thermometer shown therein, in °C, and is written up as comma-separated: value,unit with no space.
36,°C
